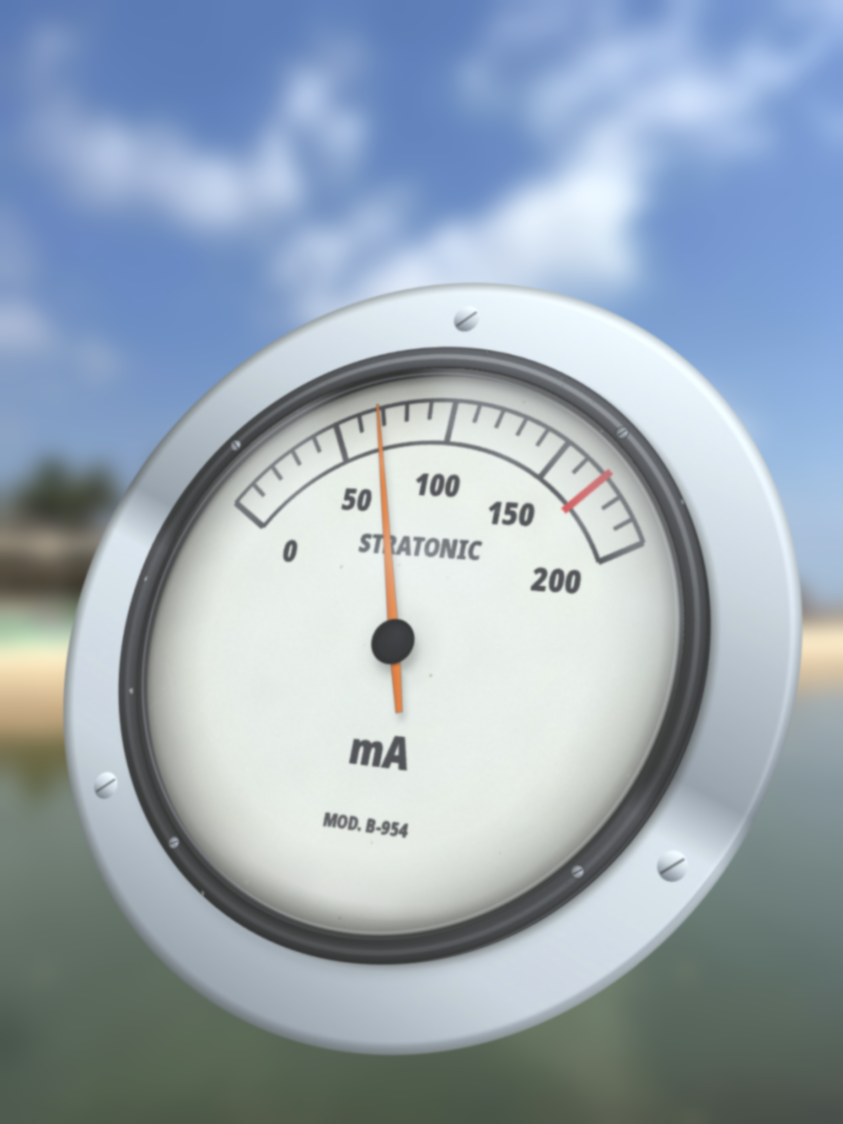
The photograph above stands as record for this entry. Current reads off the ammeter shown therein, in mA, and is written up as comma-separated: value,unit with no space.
70,mA
